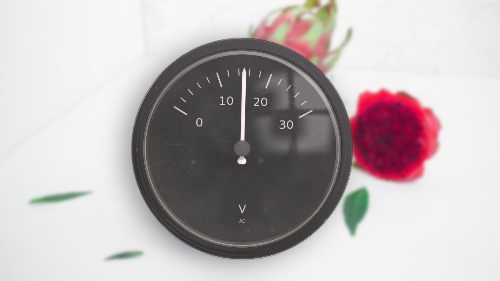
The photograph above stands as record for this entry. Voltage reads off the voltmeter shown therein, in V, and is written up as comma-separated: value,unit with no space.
15,V
